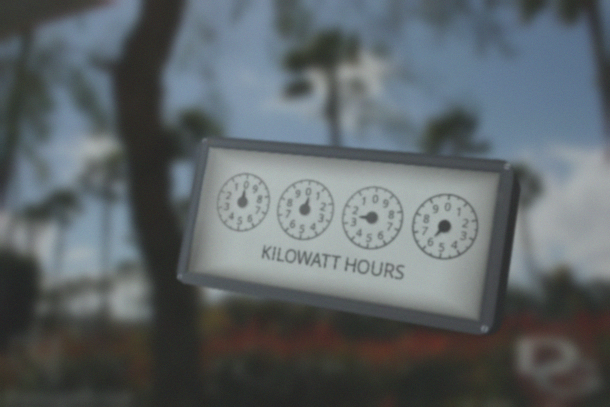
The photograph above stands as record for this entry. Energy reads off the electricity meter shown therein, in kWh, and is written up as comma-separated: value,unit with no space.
26,kWh
